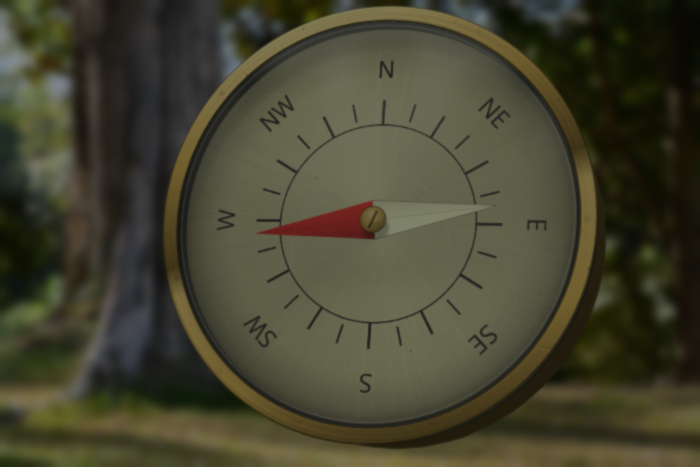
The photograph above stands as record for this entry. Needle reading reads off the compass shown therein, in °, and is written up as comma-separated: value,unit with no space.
262.5,°
